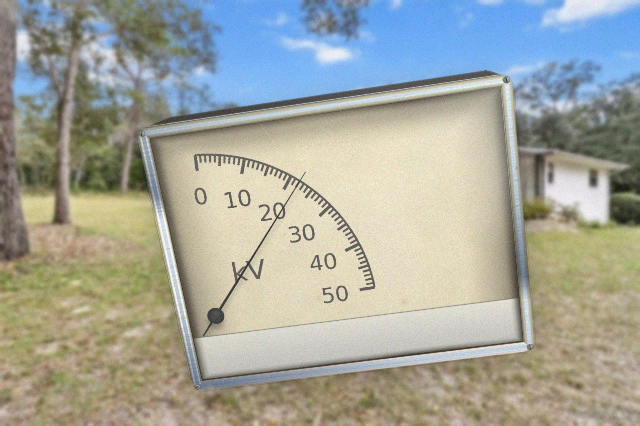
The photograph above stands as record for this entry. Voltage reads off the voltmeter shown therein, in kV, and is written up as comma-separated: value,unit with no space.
22,kV
